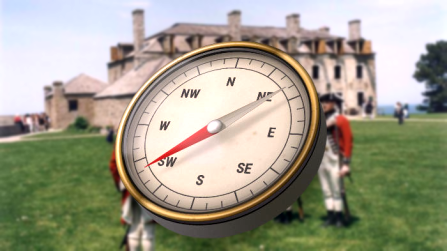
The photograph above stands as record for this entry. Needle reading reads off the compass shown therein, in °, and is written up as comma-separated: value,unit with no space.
230,°
